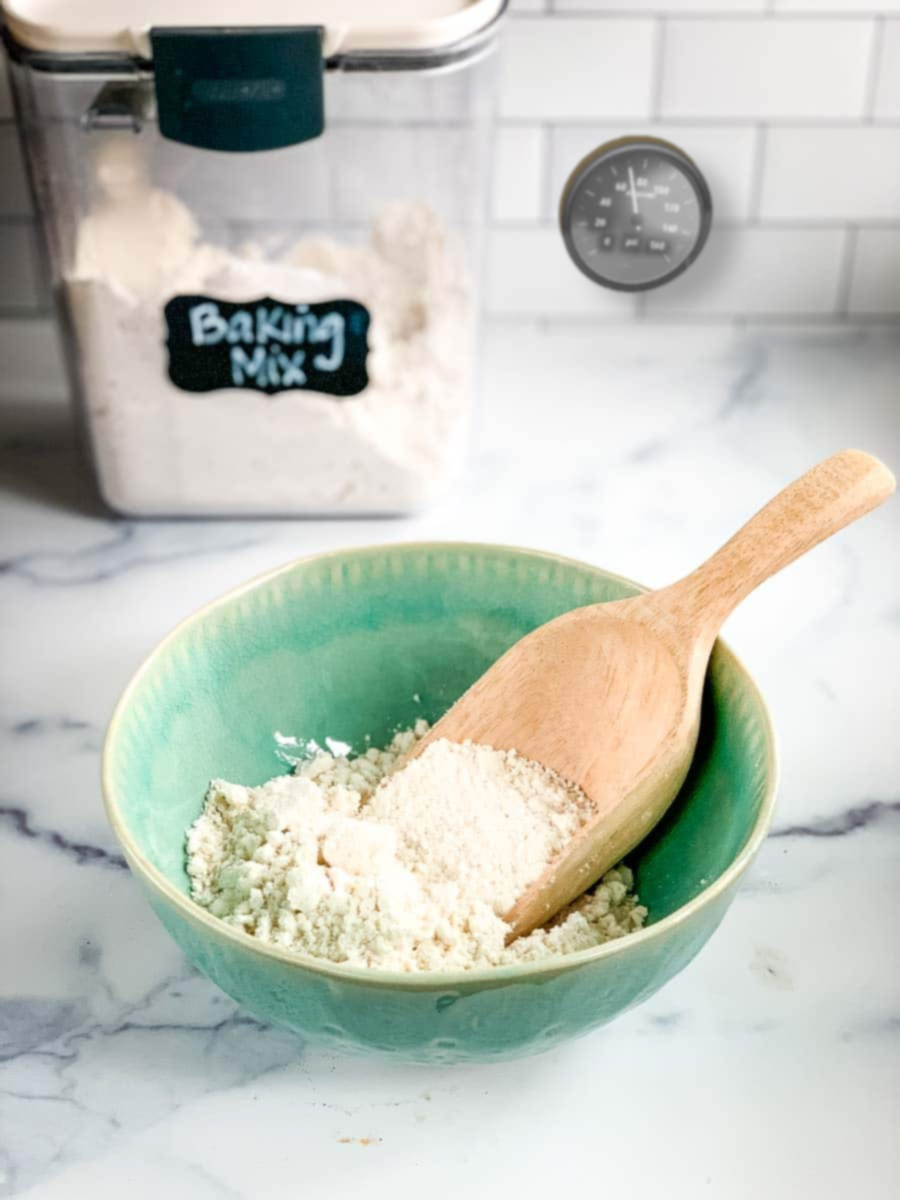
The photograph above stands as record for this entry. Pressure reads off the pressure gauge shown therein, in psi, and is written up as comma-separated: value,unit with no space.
70,psi
